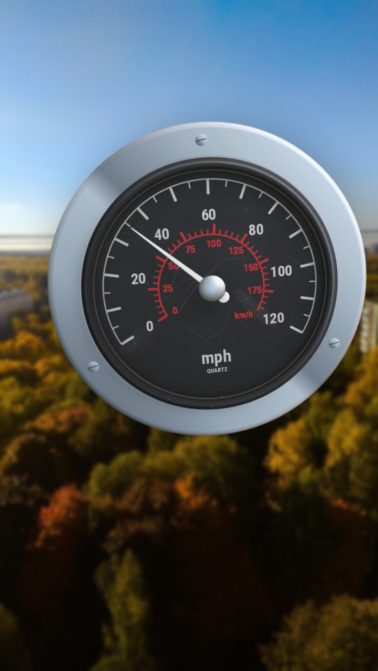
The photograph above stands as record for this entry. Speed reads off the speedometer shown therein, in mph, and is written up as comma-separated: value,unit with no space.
35,mph
